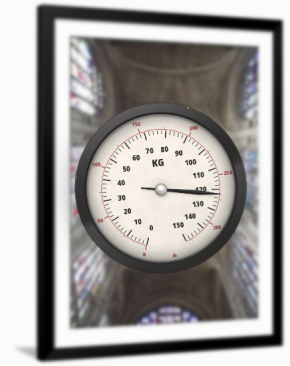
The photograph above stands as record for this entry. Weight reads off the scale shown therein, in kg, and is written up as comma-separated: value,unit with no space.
122,kg
